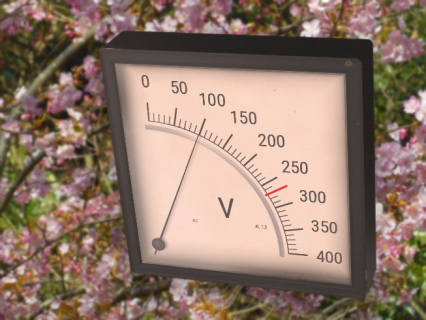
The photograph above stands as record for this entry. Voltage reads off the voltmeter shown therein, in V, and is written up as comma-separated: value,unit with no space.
100,V
